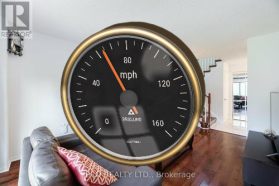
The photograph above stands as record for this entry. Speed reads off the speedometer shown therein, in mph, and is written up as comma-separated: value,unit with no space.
65,mph
